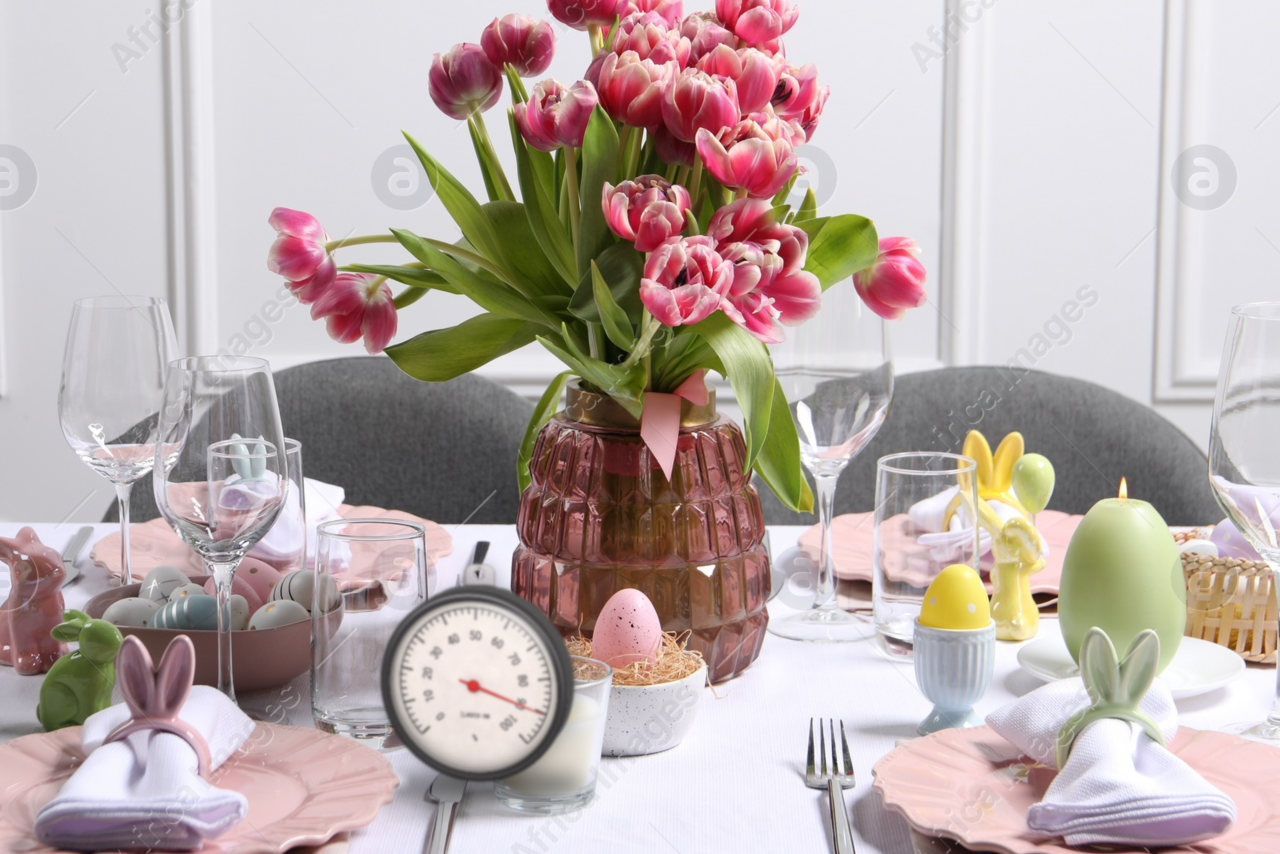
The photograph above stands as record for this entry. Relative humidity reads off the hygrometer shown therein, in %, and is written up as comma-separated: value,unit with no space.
90,%
